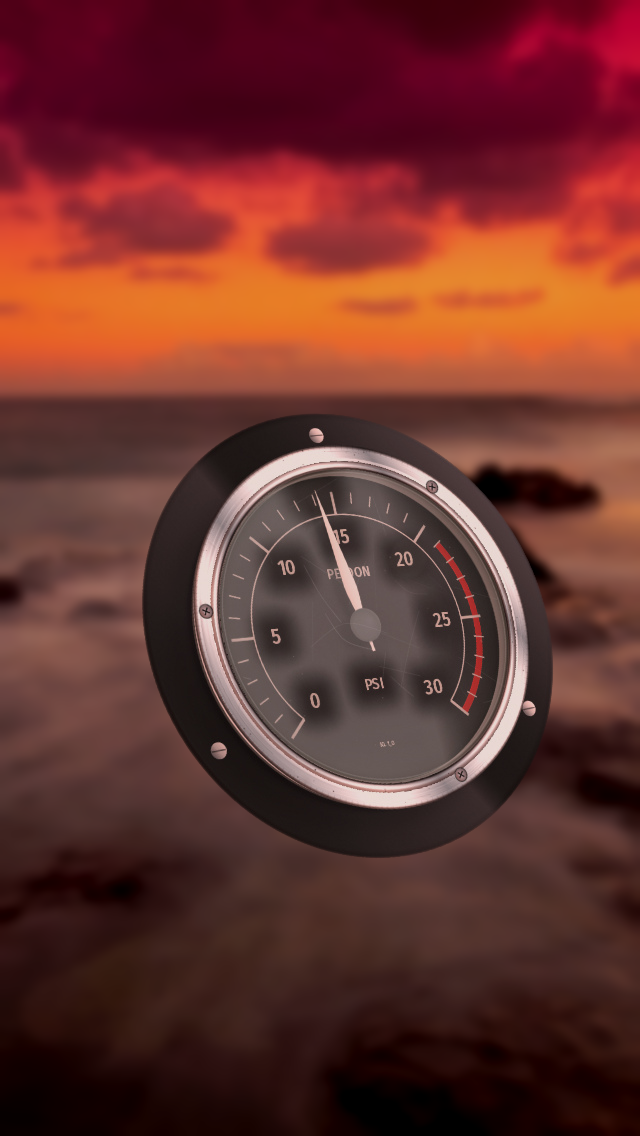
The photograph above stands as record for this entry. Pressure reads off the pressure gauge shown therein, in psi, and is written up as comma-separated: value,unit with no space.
14,psi
